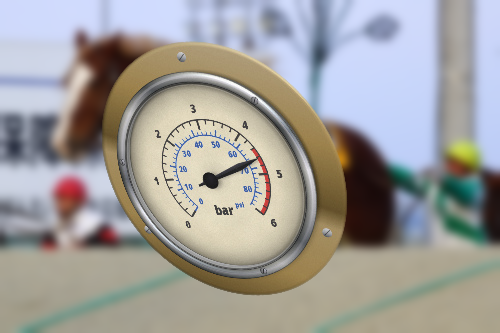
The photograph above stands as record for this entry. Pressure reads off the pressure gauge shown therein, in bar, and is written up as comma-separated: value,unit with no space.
4.6,bar
